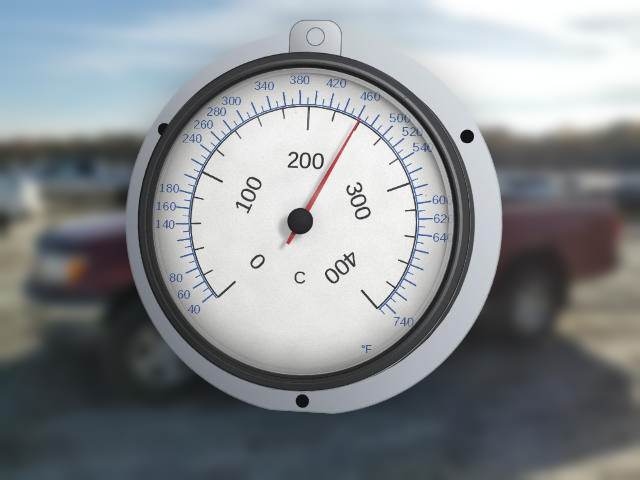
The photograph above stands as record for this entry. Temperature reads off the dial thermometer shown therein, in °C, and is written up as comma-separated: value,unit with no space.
240,°C
